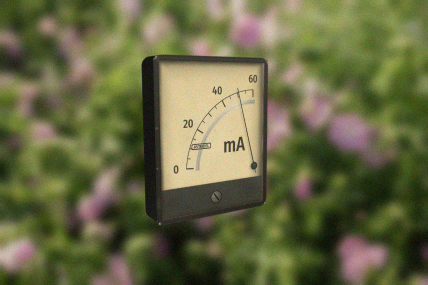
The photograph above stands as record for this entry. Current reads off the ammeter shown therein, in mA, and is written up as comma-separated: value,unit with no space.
50,mA
